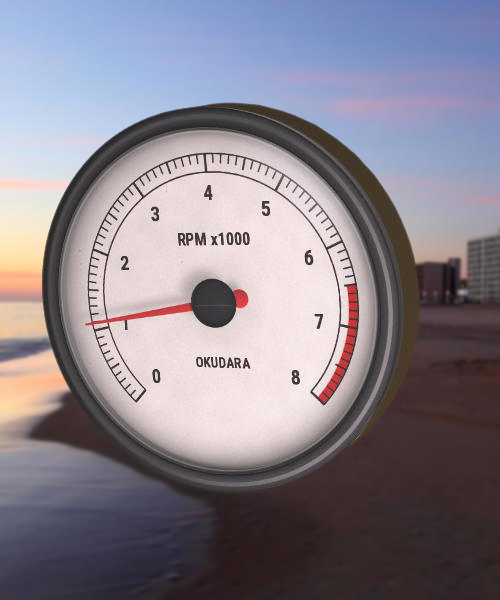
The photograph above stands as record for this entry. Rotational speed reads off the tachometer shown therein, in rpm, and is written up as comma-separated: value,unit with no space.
1100,rpm
